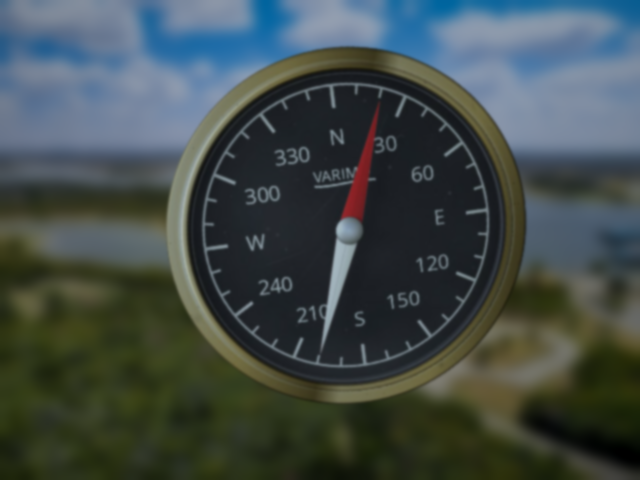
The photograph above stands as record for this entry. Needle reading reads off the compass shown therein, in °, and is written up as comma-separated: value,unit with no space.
20,°
